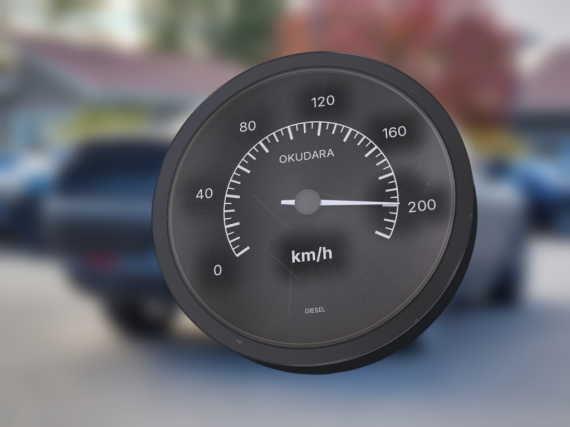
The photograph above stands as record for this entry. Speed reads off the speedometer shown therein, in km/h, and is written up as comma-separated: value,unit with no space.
200,km/h
